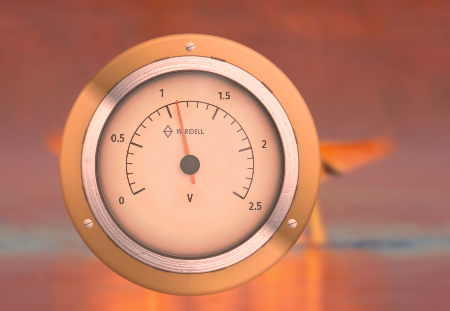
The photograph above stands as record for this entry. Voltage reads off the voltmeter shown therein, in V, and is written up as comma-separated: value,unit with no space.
1.1,V
